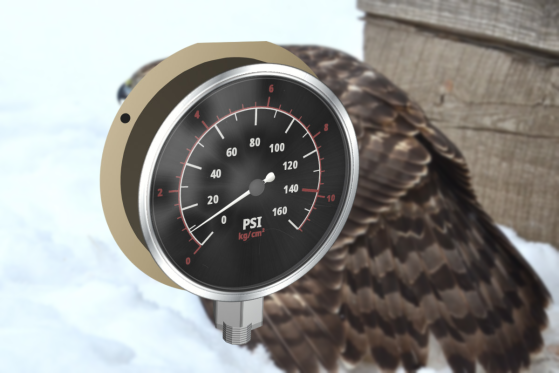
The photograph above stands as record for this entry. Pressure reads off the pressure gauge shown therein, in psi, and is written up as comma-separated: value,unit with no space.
10,psi
